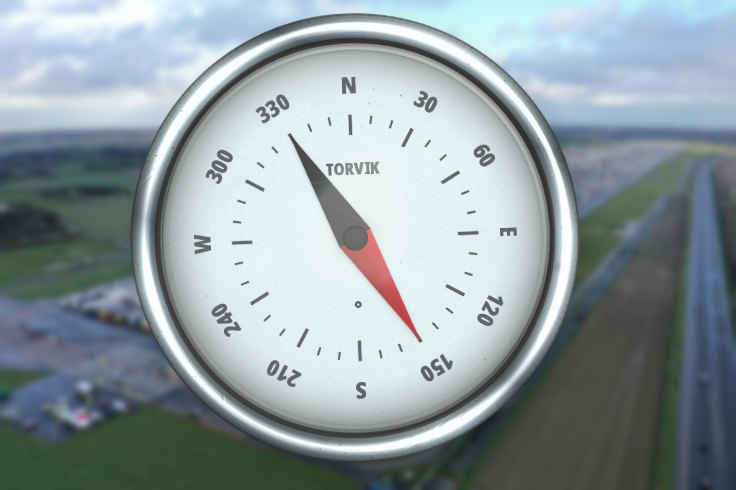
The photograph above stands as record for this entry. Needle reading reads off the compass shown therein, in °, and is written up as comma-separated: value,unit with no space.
150,°
